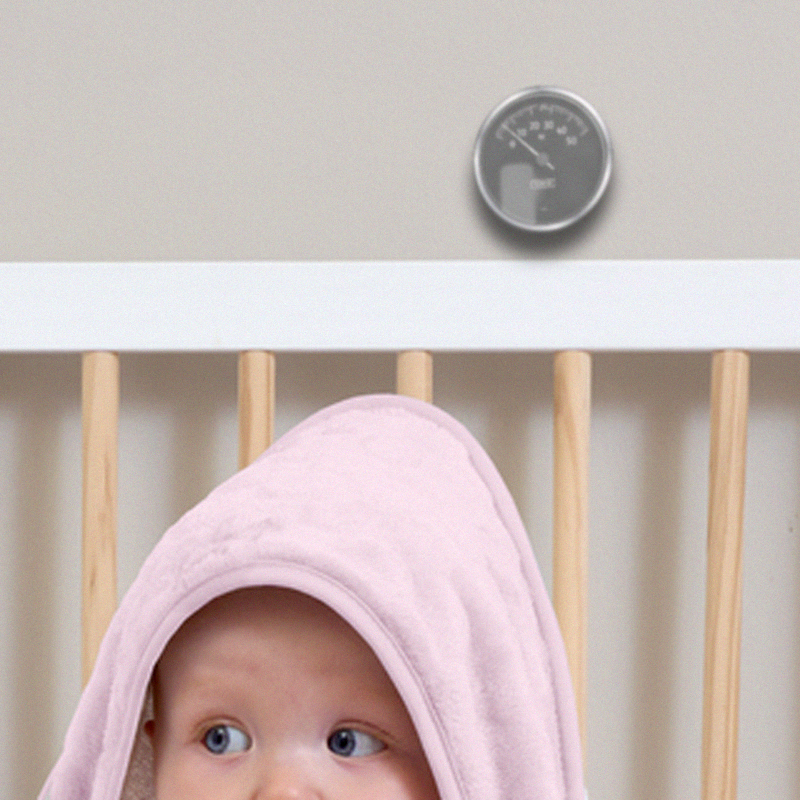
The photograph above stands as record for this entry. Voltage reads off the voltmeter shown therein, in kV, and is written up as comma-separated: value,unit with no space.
5,kV
